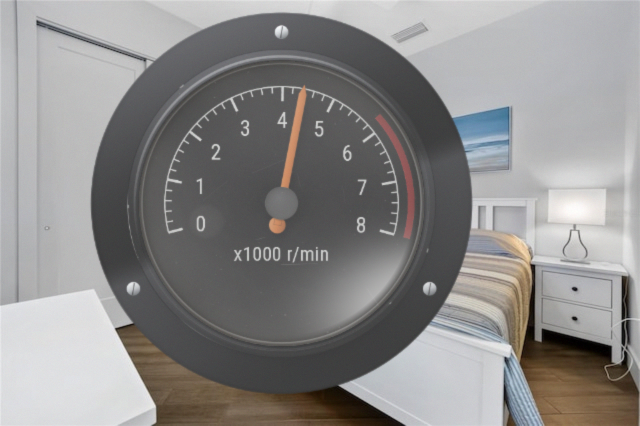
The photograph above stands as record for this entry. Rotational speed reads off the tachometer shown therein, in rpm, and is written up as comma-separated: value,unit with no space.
4400,rpm
